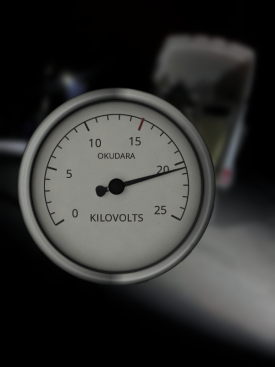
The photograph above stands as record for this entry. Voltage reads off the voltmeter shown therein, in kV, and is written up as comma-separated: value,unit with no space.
20.5,kV
